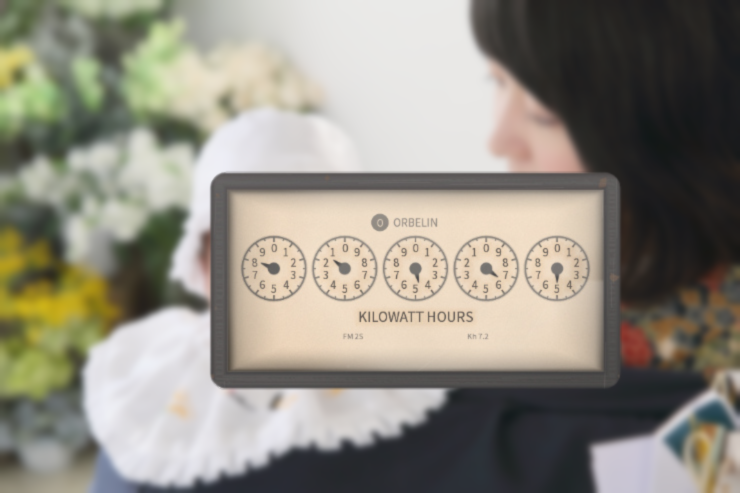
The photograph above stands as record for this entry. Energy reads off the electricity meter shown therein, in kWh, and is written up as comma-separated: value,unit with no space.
81465,kWh
